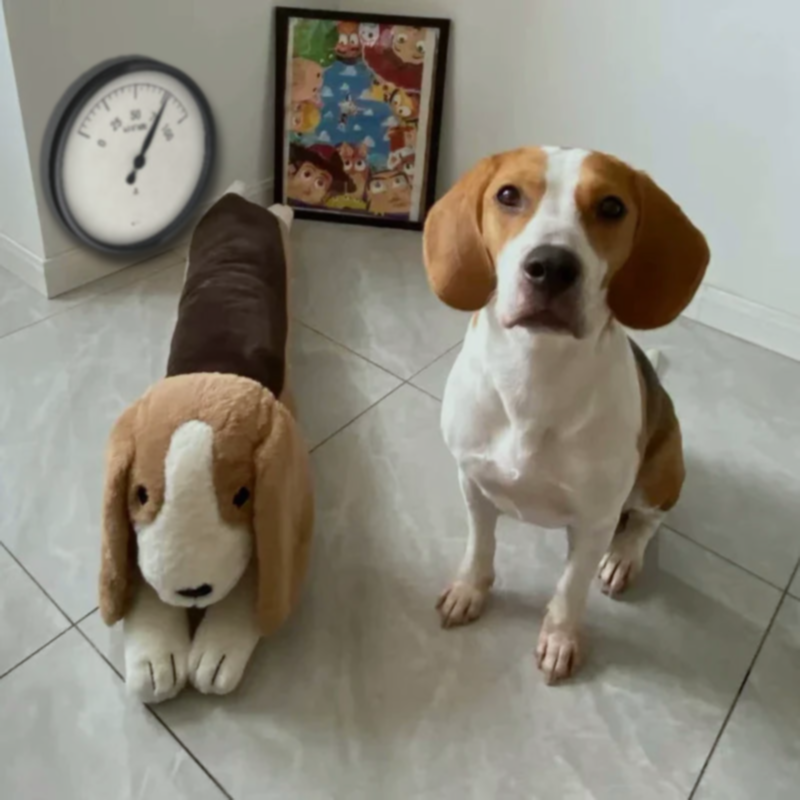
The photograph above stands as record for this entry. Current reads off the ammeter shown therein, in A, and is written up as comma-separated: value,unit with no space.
75,A
